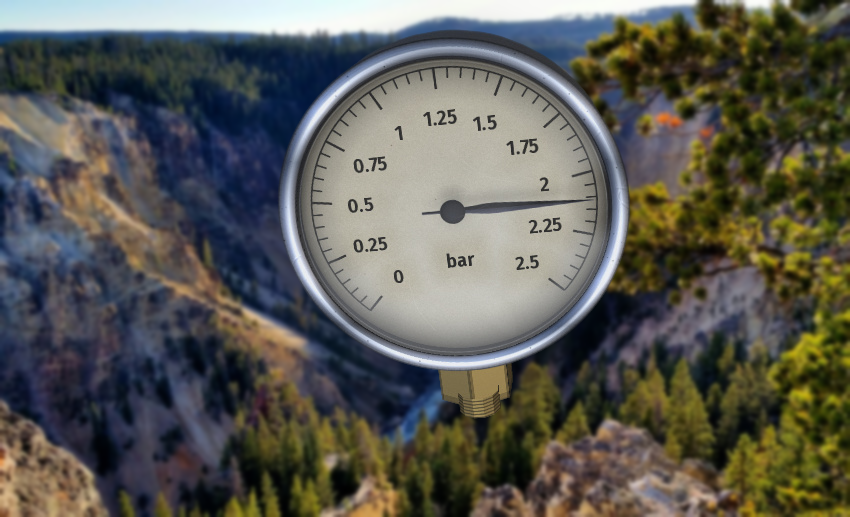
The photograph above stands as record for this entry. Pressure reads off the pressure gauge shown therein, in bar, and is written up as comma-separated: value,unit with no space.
2.1,bar
